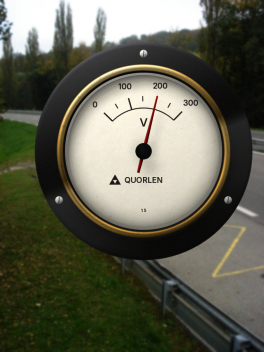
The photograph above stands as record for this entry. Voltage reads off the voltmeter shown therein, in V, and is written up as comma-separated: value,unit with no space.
200,V
